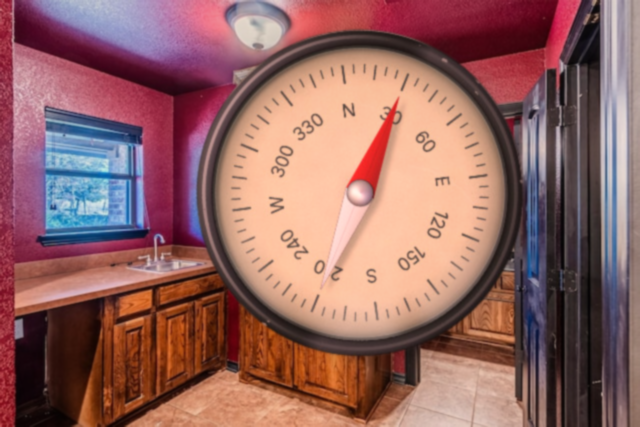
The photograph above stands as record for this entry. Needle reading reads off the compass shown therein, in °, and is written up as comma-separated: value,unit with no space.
30,°
